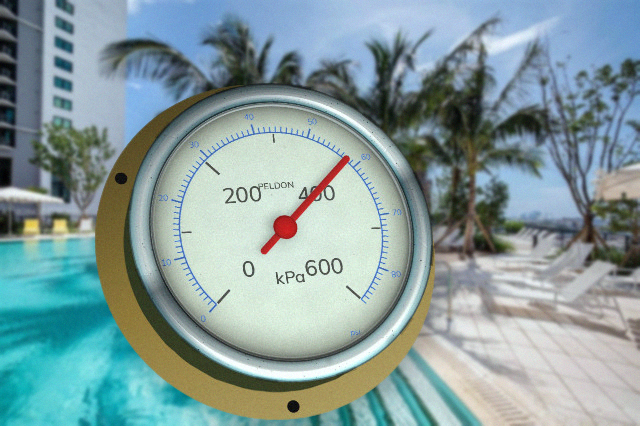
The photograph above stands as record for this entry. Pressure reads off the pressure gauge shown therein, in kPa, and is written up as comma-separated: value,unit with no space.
400,kPa
